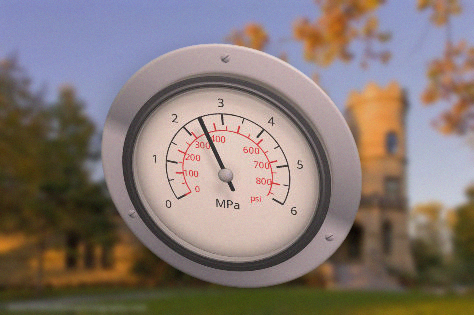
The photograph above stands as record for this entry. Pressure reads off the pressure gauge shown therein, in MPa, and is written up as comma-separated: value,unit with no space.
2.5,MPa
